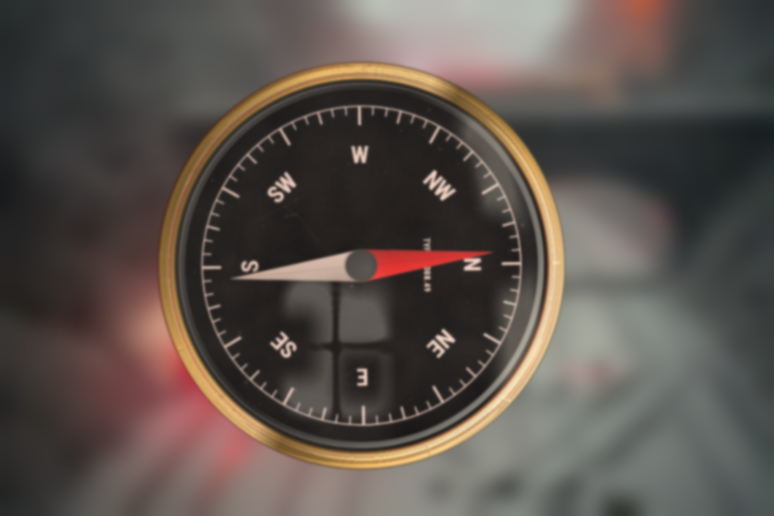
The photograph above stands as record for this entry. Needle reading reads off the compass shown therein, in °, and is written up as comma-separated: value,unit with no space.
355,°
